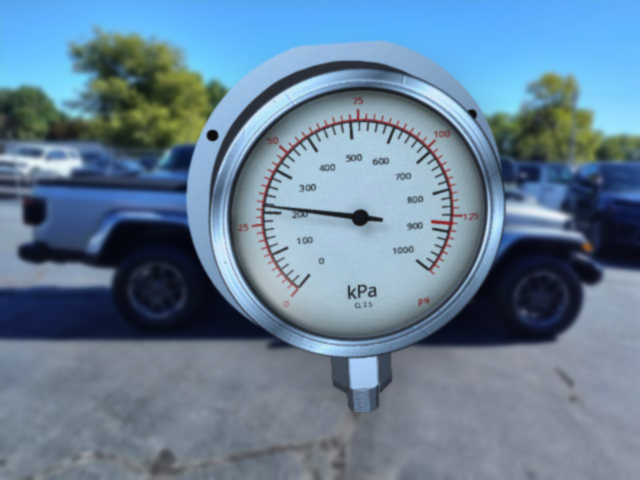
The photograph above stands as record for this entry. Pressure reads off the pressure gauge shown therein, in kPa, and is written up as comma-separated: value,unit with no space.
220,kPa
